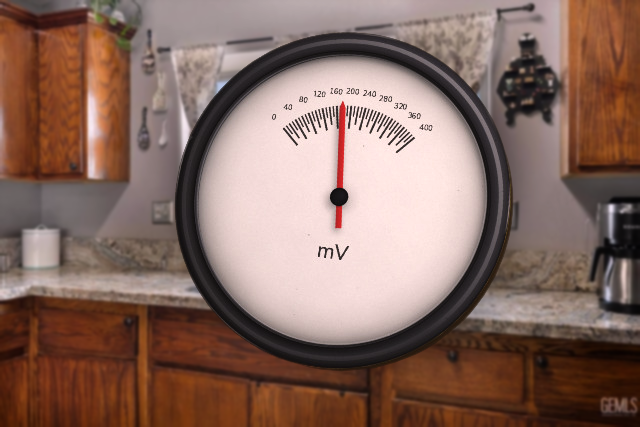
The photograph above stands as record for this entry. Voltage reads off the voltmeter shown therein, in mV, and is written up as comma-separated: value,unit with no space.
180,mV
